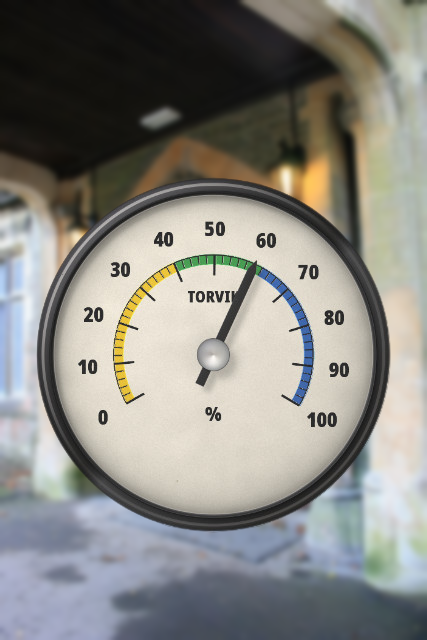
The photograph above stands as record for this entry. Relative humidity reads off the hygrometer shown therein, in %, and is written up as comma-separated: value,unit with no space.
60,%
